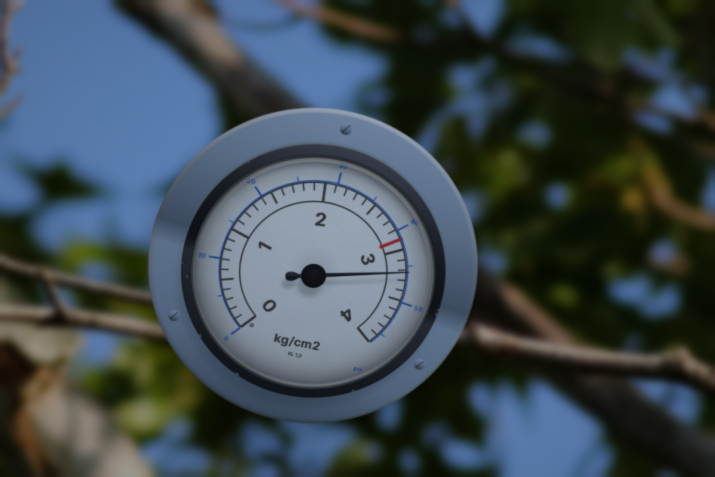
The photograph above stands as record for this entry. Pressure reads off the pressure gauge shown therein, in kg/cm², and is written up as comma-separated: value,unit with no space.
3.2,kg/cm²
